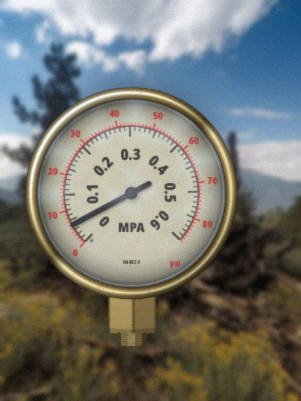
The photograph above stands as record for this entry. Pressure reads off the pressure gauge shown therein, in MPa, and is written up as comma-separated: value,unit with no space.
0.04,MPa
